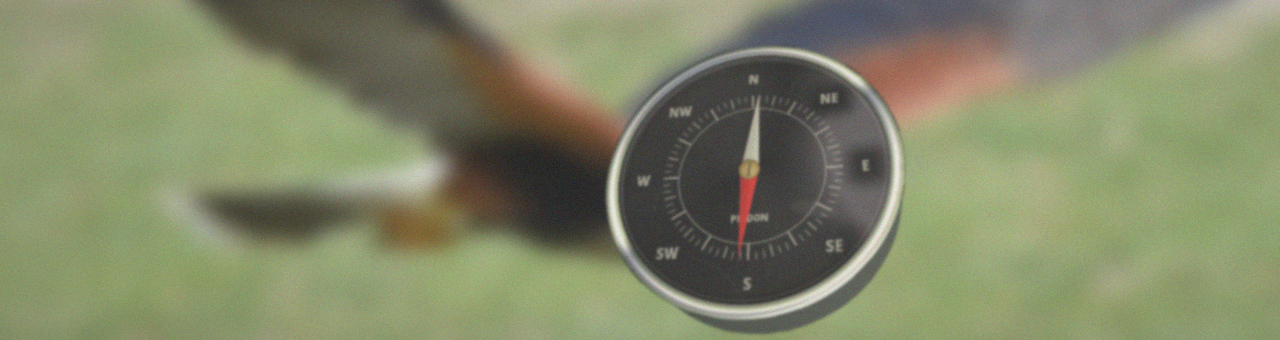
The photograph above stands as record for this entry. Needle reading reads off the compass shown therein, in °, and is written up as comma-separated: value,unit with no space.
185,°
